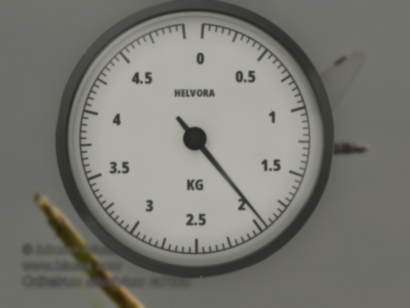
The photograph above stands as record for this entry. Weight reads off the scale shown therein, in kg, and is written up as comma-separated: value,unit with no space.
1.95,kg
